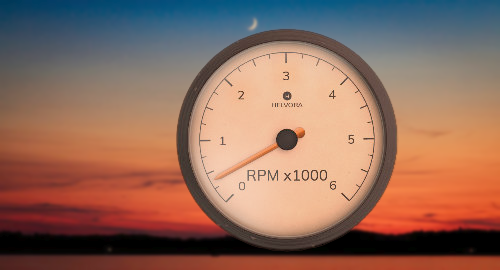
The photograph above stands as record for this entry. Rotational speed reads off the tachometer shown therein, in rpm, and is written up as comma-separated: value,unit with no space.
375,rpm
